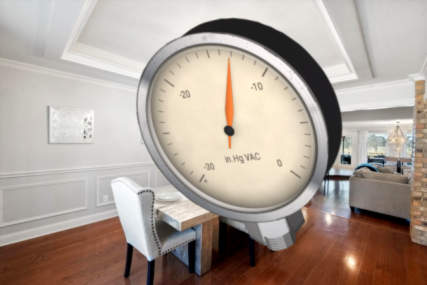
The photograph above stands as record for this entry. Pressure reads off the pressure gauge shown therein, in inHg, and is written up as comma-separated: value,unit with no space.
-13,inHg
